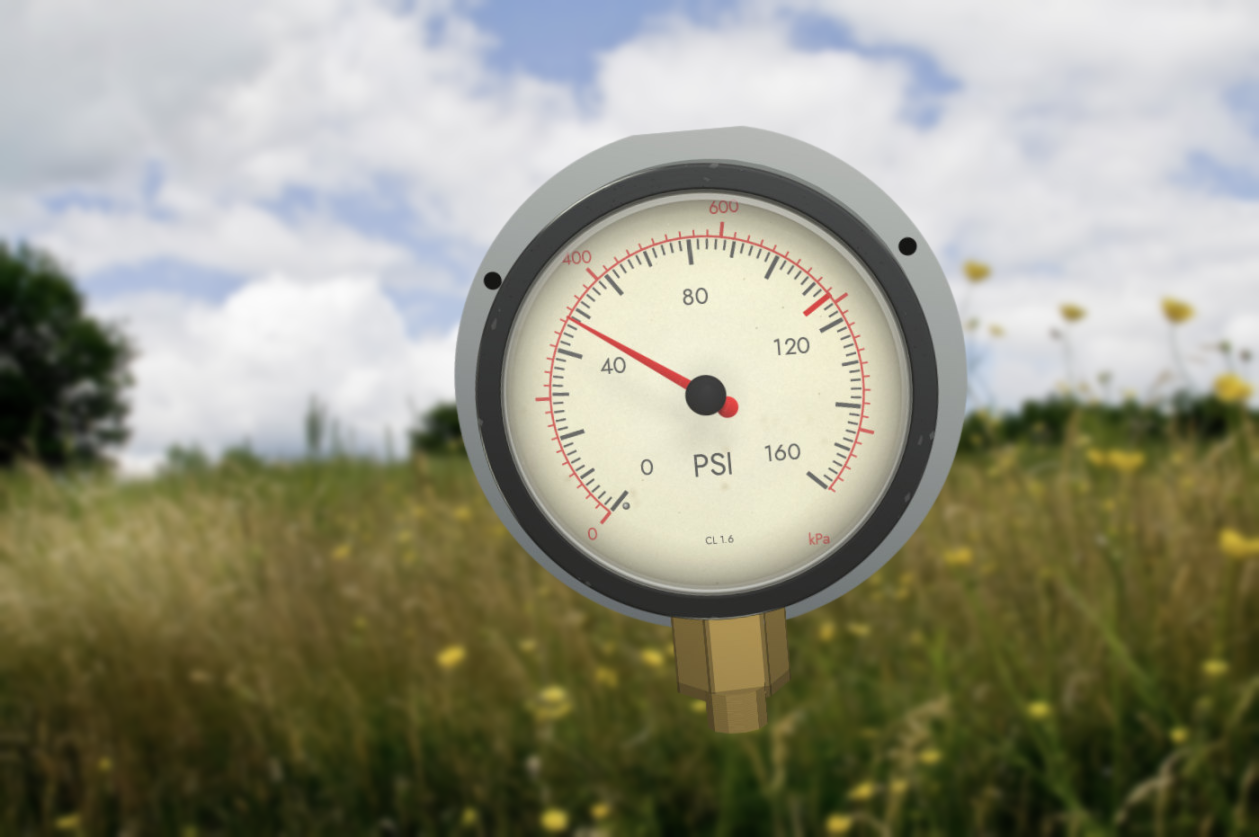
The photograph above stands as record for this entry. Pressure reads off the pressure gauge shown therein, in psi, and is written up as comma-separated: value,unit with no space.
48,psi
